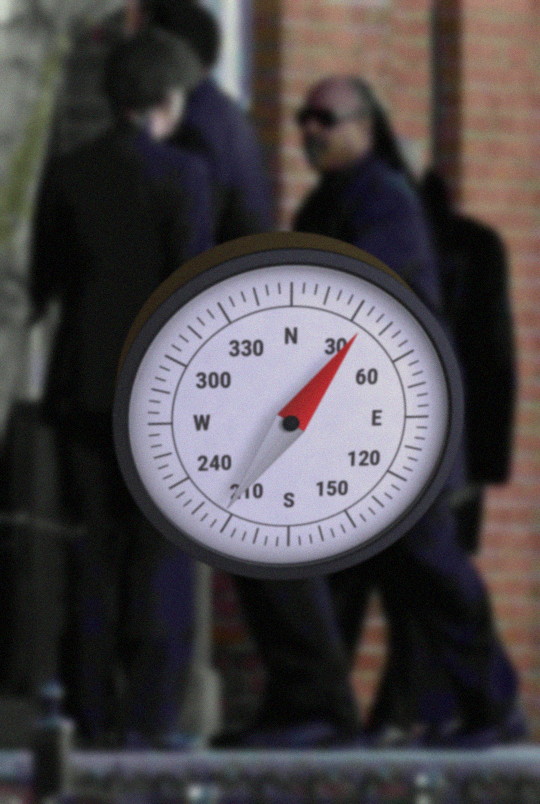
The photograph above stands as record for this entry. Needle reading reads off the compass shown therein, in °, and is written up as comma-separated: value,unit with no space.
35,°
